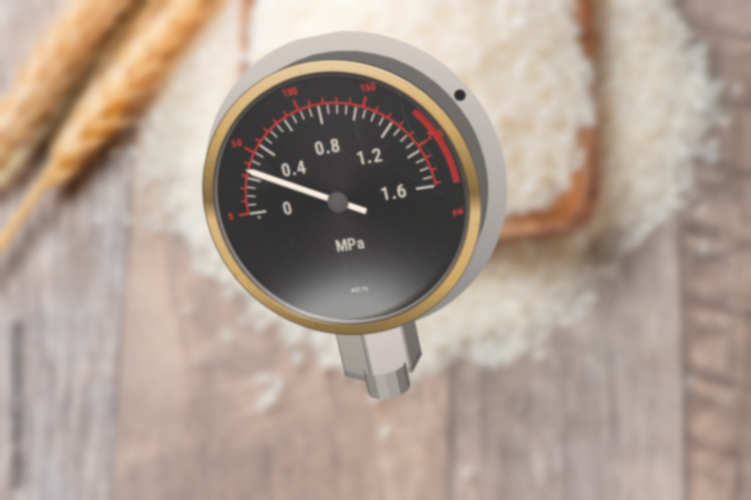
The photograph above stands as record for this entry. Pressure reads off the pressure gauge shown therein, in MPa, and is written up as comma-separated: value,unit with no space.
0.25,MPa
